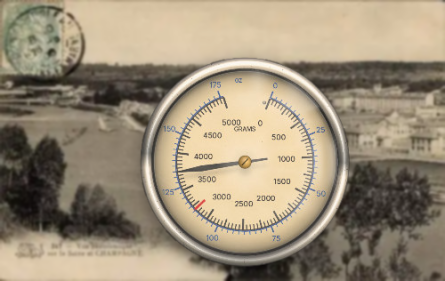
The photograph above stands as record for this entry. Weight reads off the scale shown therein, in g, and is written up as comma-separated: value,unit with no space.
3750,g
